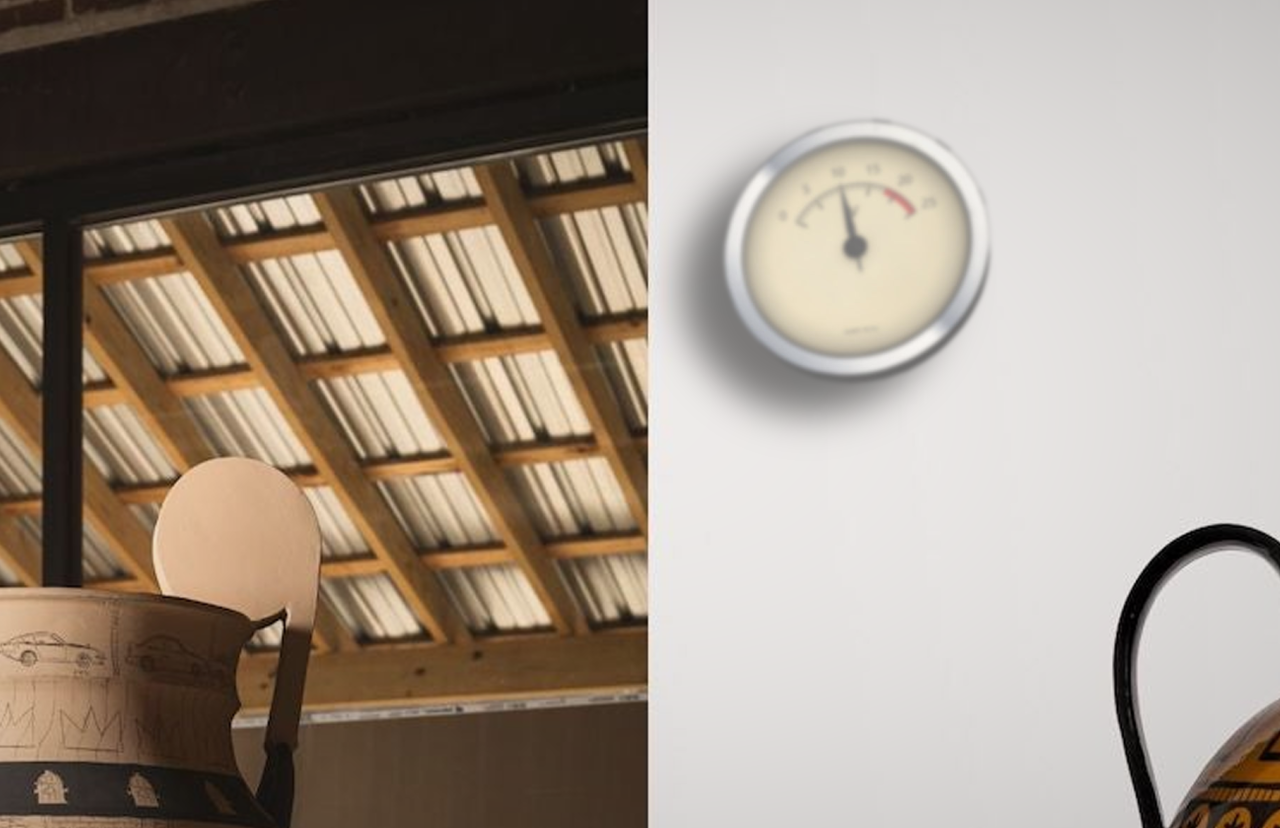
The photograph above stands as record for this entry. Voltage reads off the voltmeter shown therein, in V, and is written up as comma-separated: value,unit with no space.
10,V
